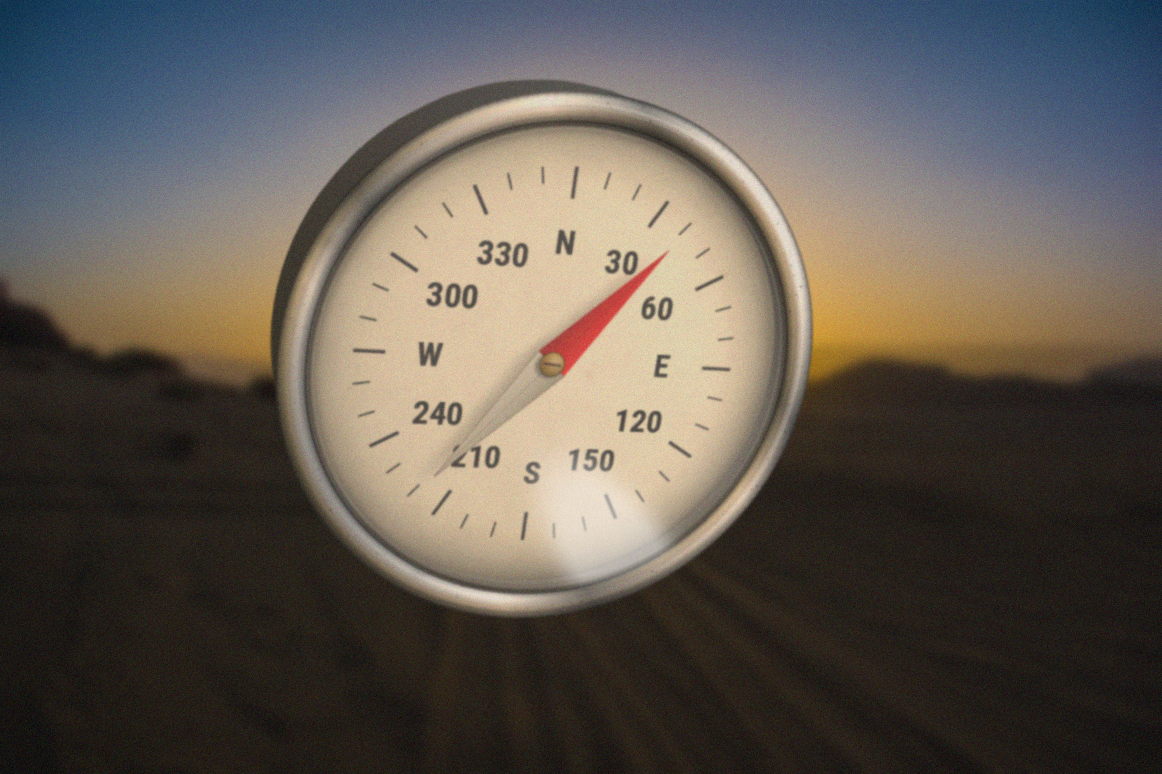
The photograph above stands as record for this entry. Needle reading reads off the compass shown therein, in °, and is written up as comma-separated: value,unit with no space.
40,°
